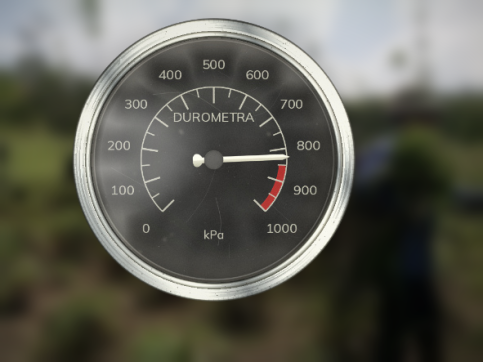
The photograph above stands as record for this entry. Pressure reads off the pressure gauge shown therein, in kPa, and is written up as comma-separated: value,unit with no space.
825,kPa
